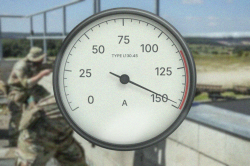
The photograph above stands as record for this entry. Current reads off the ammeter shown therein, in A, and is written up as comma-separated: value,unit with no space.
147.5,A
